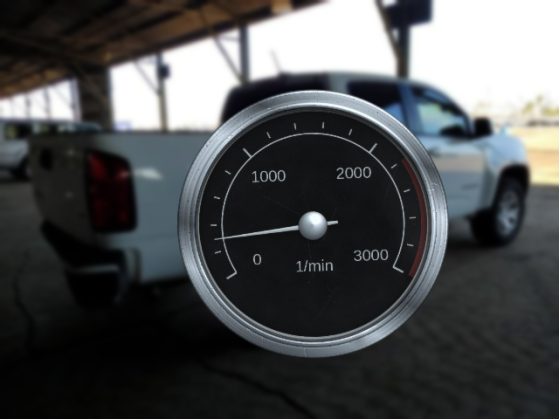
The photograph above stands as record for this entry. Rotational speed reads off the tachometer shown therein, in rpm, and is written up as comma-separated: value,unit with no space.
300,rpm
